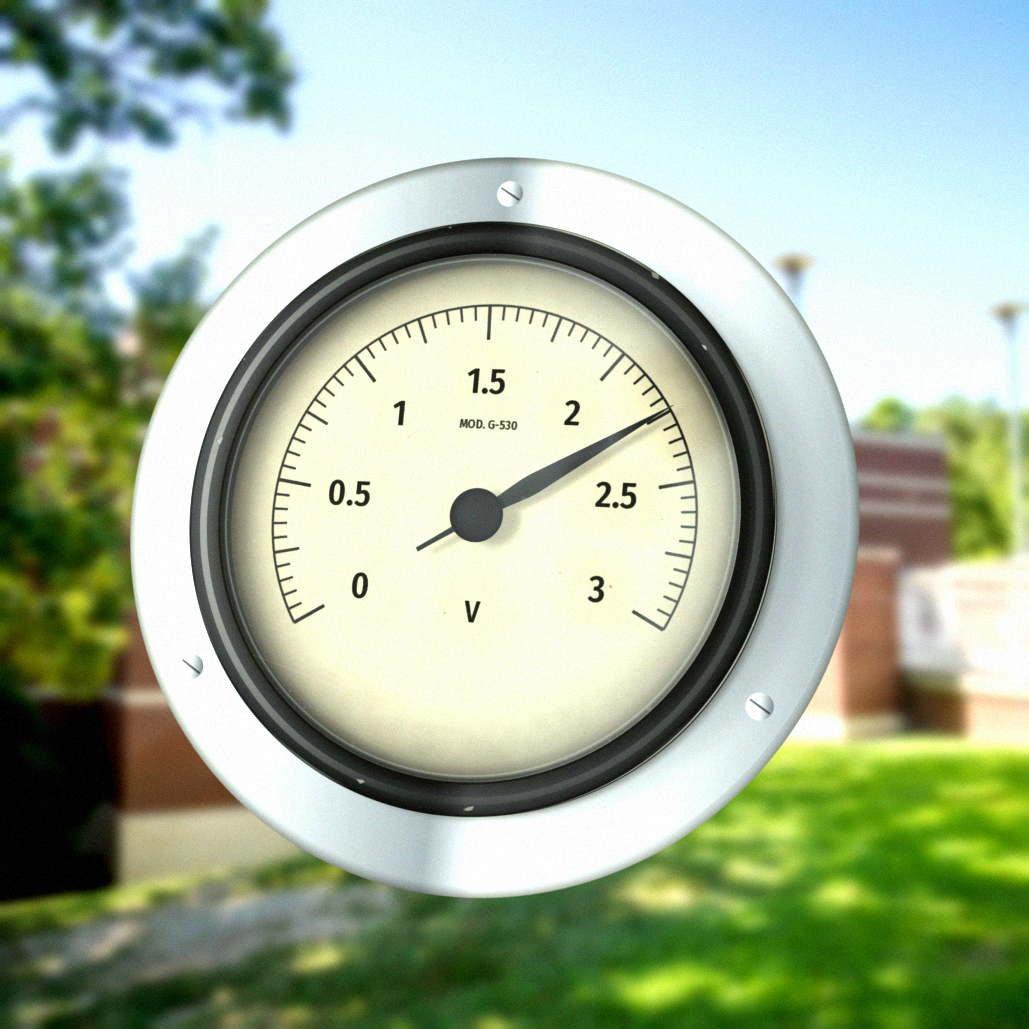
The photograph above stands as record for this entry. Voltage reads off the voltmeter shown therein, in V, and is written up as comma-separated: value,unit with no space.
2.25,V
